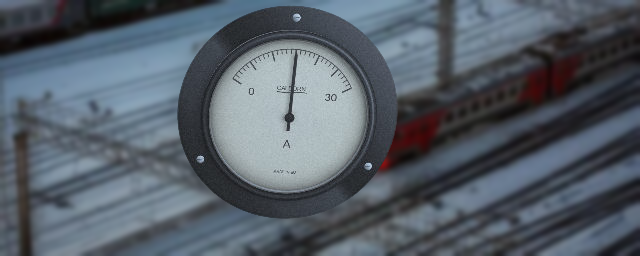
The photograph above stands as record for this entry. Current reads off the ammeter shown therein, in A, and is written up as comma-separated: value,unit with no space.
15,A
